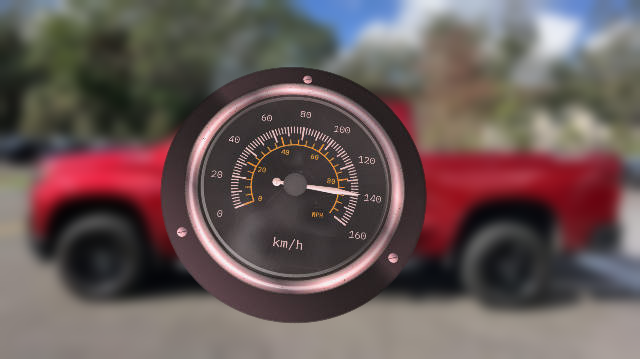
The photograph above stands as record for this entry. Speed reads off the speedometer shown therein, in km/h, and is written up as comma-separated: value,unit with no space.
140,km/h
